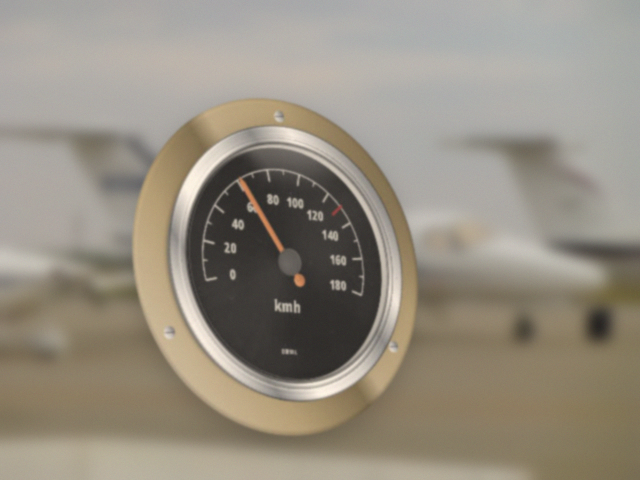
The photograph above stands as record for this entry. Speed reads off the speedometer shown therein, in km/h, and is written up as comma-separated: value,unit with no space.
60,km/h
